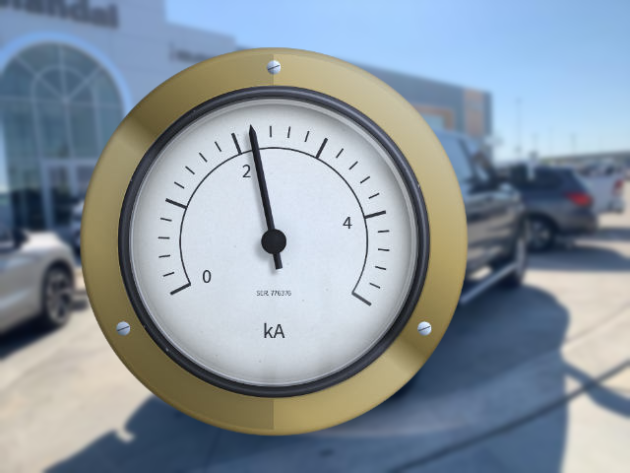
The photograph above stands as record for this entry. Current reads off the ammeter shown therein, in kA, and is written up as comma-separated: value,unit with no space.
2.2,kA
